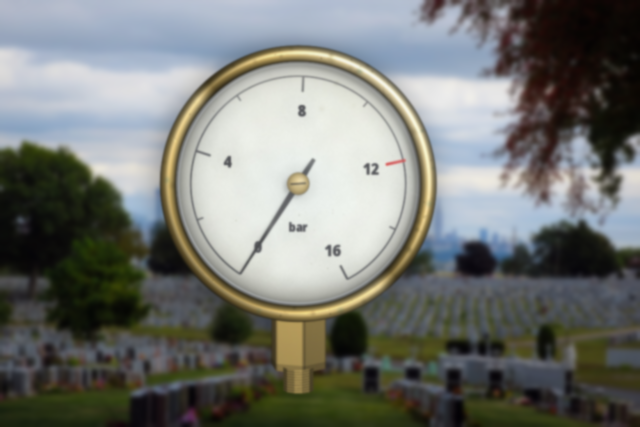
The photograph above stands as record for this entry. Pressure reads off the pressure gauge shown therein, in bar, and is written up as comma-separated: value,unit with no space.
0,bar
